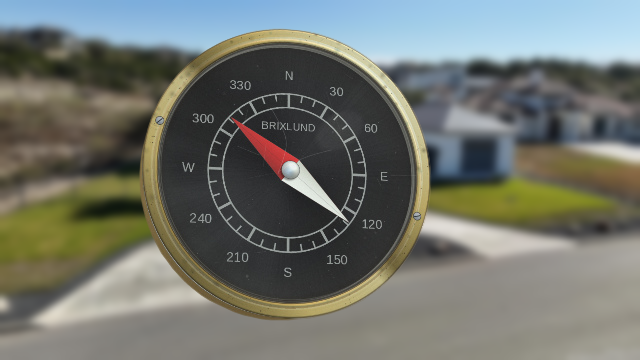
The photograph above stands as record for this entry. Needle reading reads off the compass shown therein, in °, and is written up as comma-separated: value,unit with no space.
310,°
